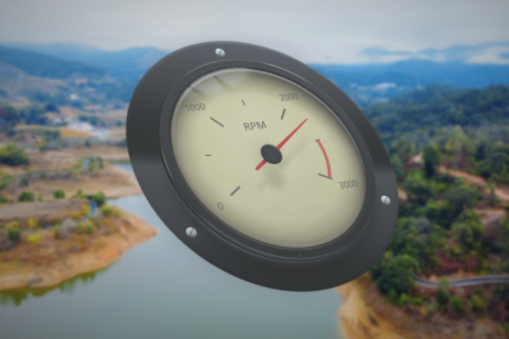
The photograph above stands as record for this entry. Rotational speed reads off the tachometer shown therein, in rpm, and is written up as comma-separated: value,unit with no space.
2250,rpm
